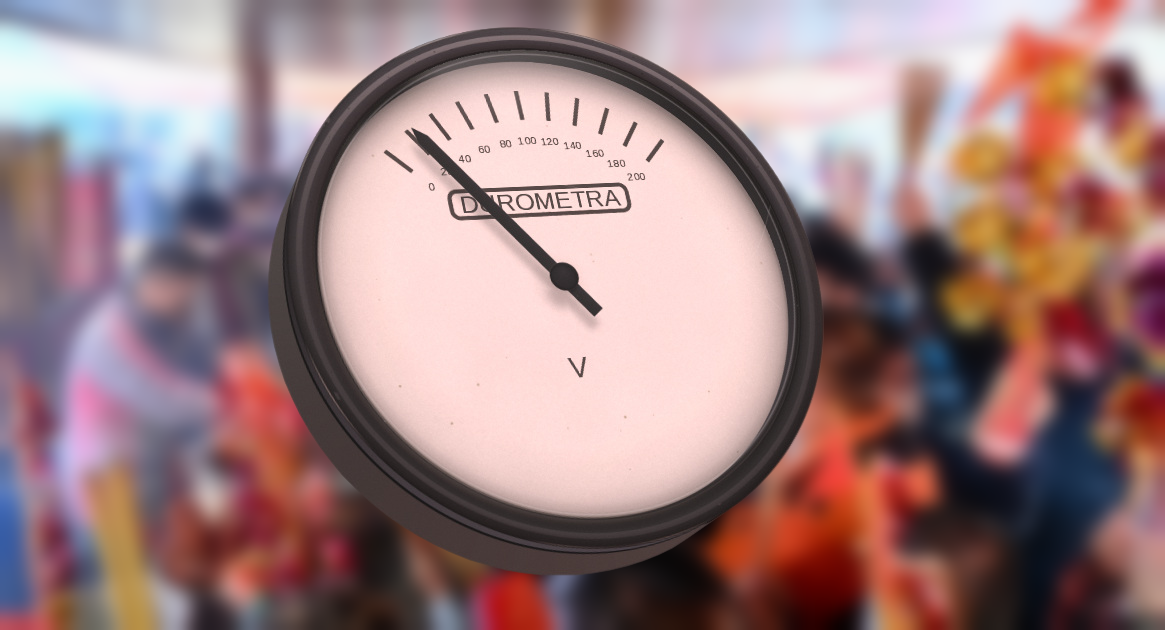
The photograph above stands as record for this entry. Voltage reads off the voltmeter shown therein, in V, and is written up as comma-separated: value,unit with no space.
20,V
